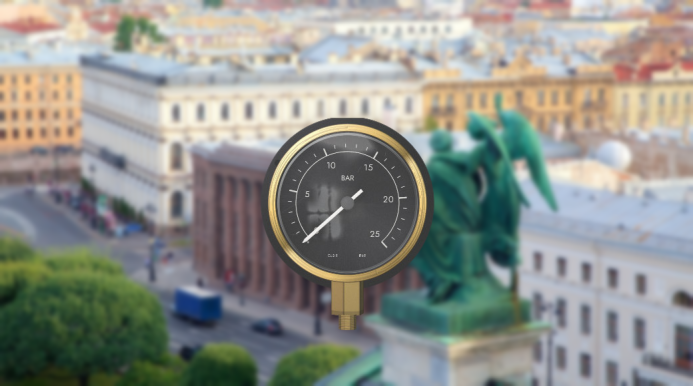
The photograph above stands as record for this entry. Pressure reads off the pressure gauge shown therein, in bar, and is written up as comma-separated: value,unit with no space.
0,bar
